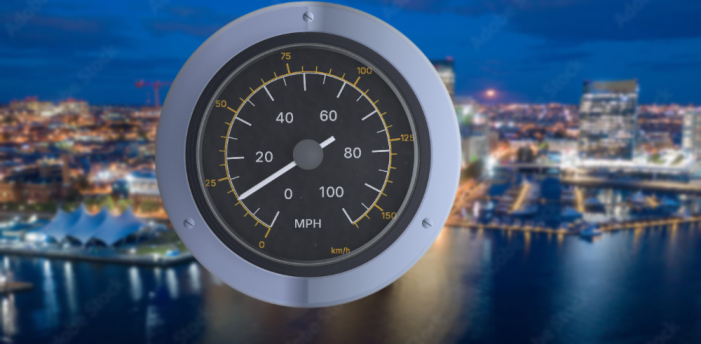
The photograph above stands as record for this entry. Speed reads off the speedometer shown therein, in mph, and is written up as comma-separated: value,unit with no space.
10,mph
